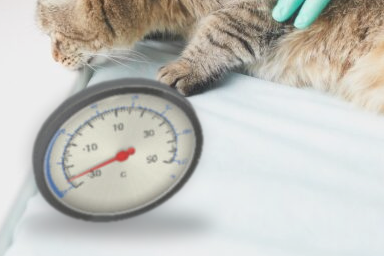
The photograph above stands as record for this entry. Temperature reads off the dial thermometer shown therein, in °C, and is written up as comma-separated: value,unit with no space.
-25,°C
